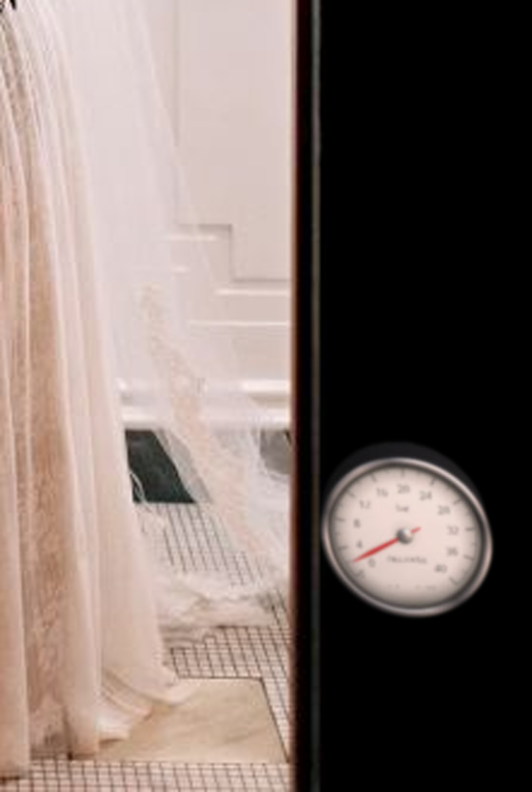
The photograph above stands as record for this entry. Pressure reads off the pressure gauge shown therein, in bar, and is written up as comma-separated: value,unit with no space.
2,bar
